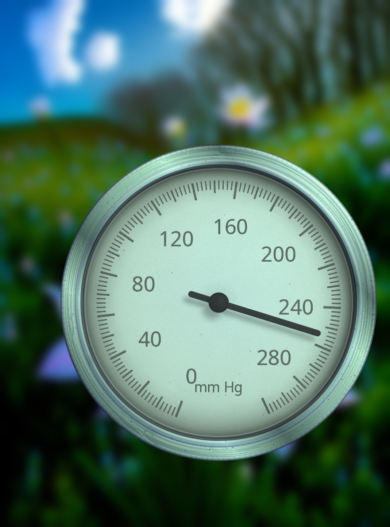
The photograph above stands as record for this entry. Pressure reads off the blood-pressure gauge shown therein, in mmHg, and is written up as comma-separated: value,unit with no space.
254,mmHg
